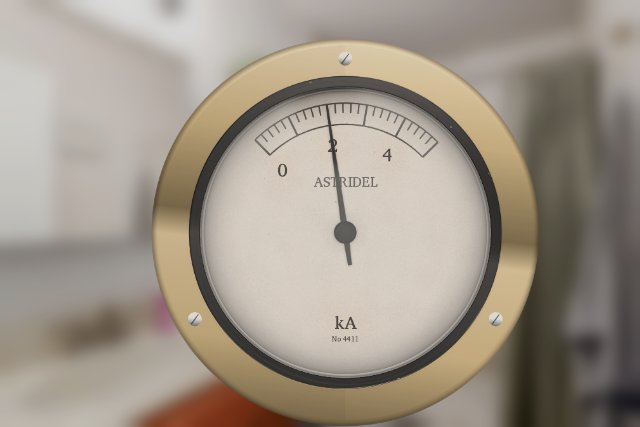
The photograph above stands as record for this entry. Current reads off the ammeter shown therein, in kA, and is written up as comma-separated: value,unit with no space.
2,kA
